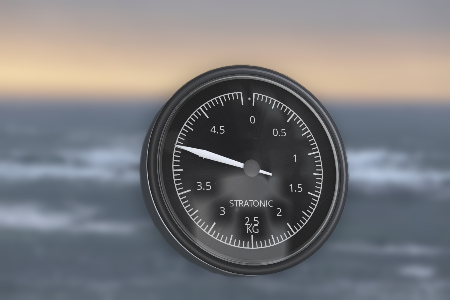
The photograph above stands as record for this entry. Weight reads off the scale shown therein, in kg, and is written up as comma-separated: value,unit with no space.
4,kg
